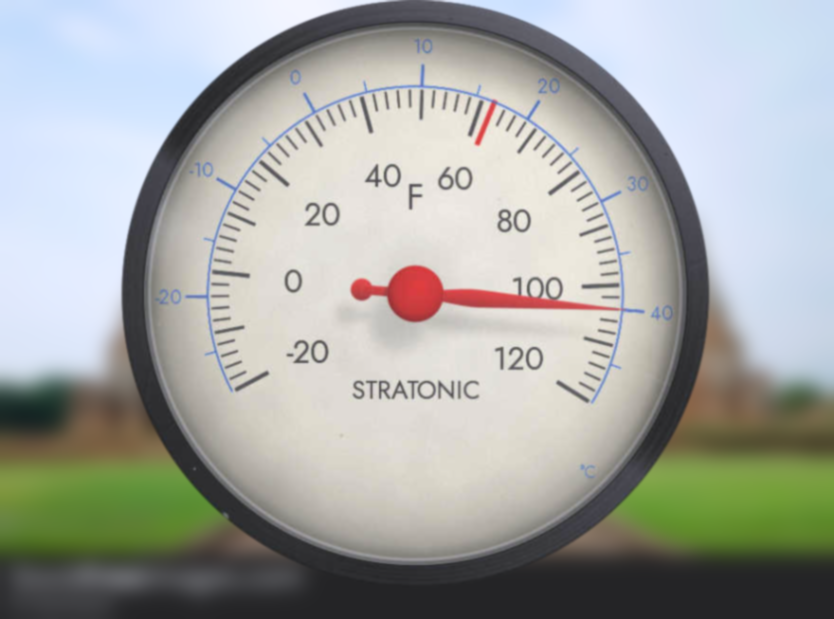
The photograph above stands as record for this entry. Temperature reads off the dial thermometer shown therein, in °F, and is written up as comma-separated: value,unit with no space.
104,°F
